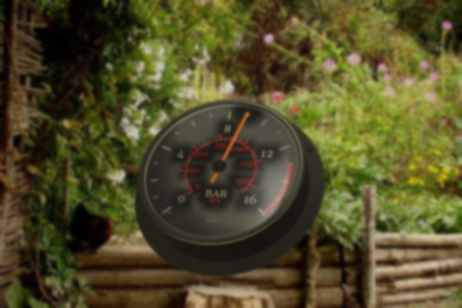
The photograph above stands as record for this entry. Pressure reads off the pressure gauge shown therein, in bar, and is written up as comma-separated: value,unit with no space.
9,bar
